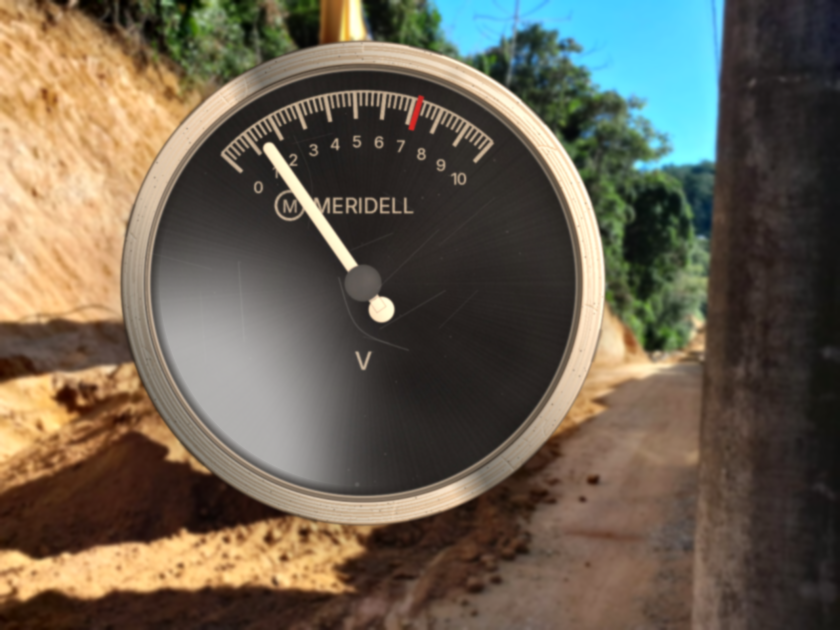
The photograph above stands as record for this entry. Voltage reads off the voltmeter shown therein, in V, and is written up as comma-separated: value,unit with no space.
1.4,V
